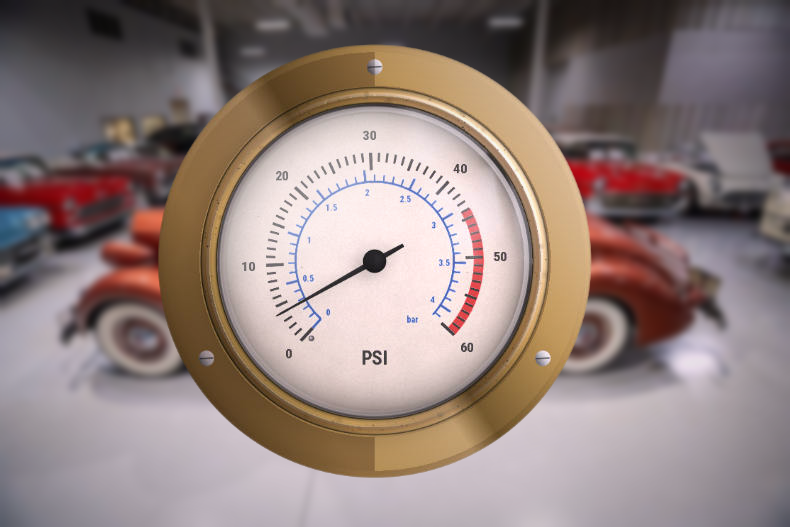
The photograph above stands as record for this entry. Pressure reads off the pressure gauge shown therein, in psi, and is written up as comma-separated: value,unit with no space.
4,psi
